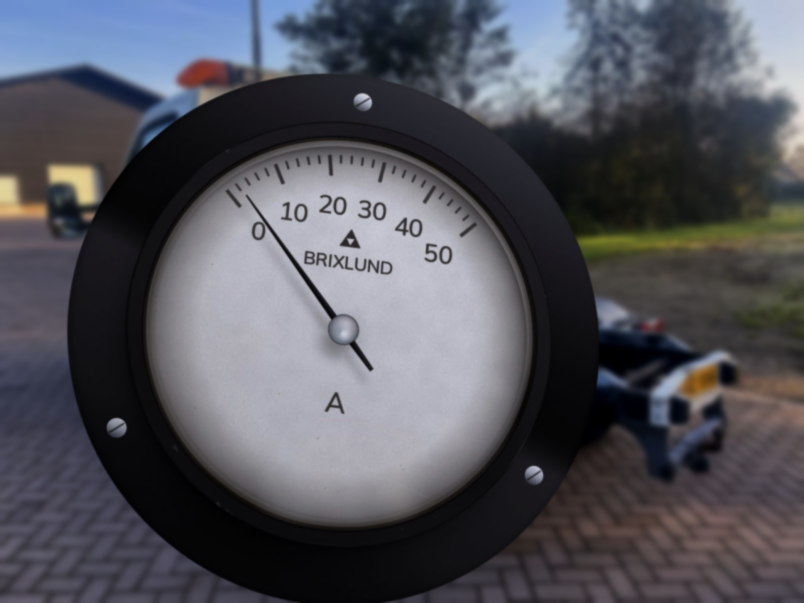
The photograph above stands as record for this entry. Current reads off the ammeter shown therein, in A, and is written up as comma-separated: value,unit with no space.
2,A
